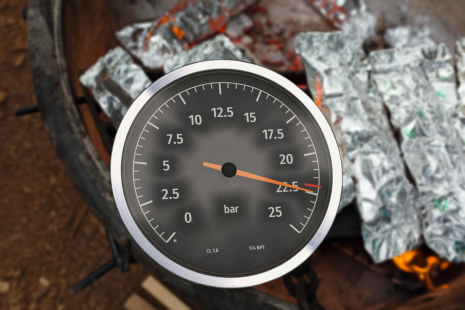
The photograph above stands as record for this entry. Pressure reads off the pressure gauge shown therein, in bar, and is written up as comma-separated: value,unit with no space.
22.5,bar
